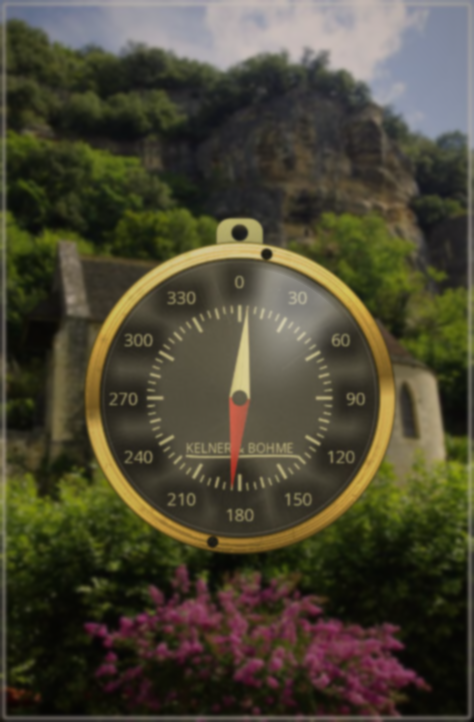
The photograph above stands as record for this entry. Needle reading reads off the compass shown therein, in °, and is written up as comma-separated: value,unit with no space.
185,°
